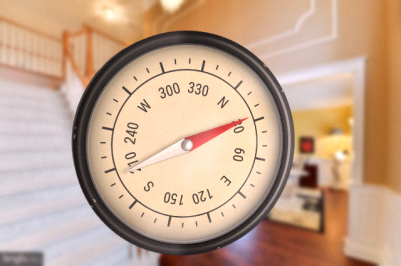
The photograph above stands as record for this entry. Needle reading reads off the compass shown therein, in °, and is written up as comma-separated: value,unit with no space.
25,°
